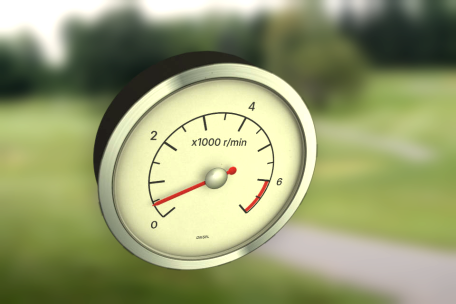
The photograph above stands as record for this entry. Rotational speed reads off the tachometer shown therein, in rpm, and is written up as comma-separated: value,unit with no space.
500,rpm
